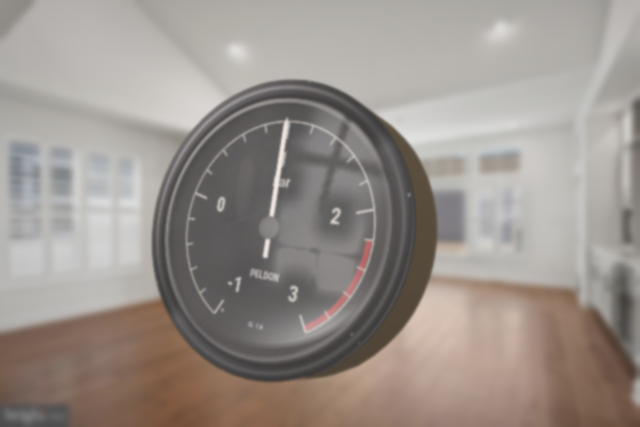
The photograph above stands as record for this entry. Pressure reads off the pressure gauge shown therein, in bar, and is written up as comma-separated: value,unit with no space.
1,bar
